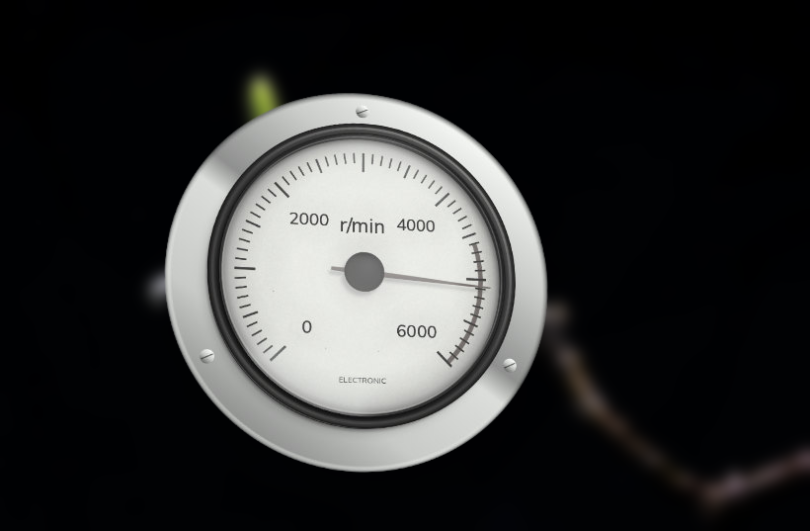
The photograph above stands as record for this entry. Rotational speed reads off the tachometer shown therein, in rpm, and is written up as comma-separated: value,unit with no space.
5100,rpm
